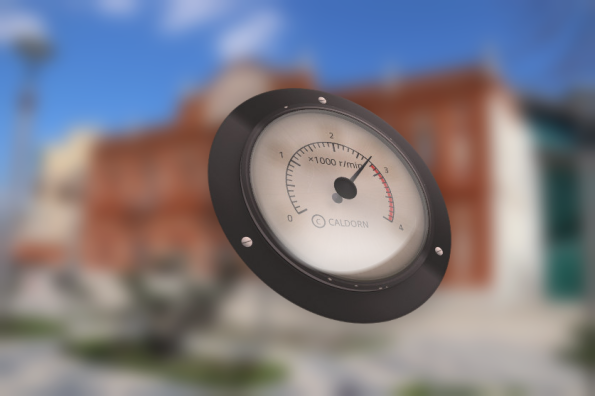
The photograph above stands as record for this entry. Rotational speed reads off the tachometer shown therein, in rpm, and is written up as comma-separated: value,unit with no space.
2700,rpm
